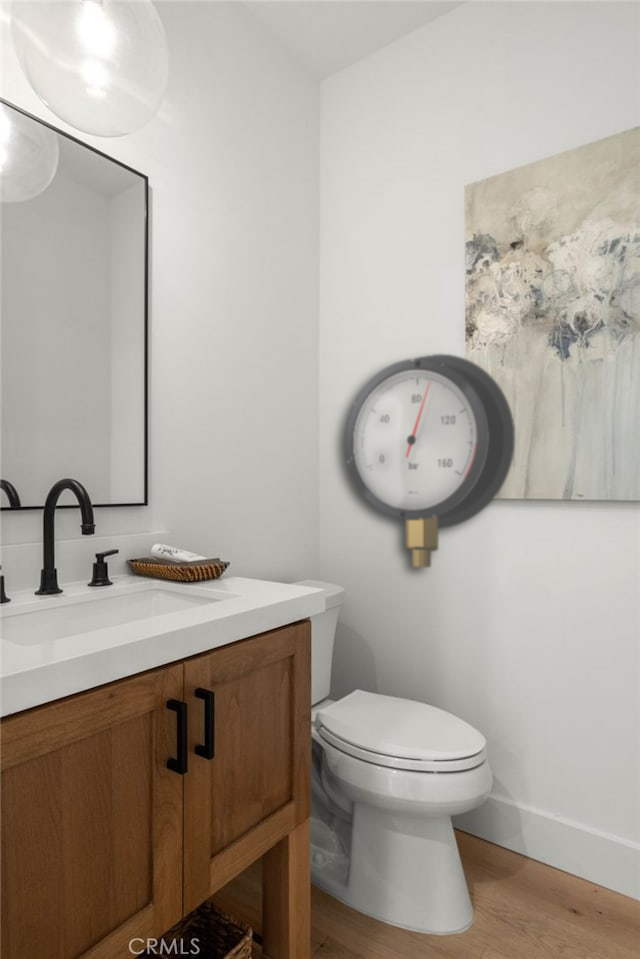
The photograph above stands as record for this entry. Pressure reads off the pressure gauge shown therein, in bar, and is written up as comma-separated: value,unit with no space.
90,bar
